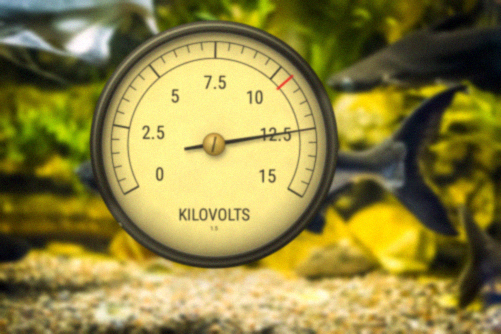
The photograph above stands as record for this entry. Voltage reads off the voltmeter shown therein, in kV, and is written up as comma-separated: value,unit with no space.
12.5,kV
